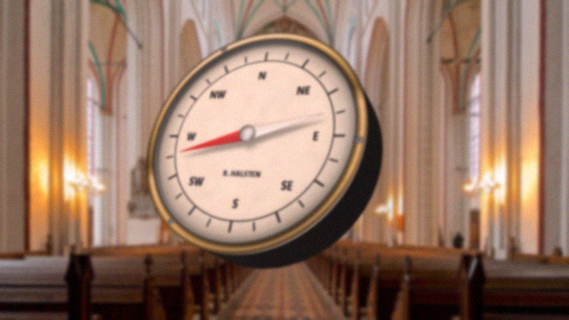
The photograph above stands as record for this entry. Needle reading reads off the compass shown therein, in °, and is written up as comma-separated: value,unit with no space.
255,°
